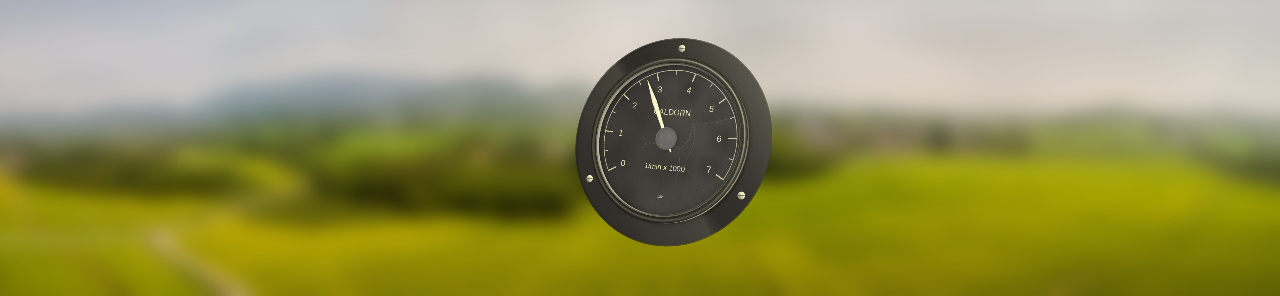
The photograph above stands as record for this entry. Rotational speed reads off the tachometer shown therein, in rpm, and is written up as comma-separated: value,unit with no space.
2750,rpm
